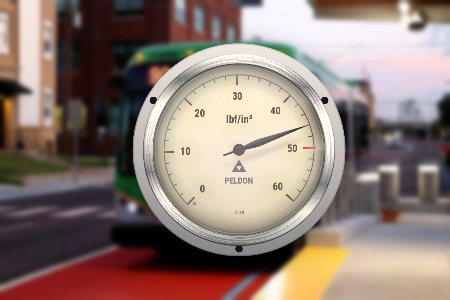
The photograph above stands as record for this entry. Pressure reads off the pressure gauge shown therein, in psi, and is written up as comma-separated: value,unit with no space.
46,psi
